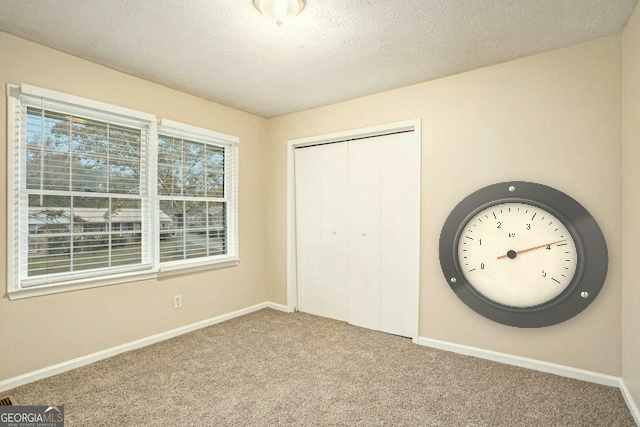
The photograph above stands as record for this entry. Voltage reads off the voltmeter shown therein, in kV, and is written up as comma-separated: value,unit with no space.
3.9,kV
